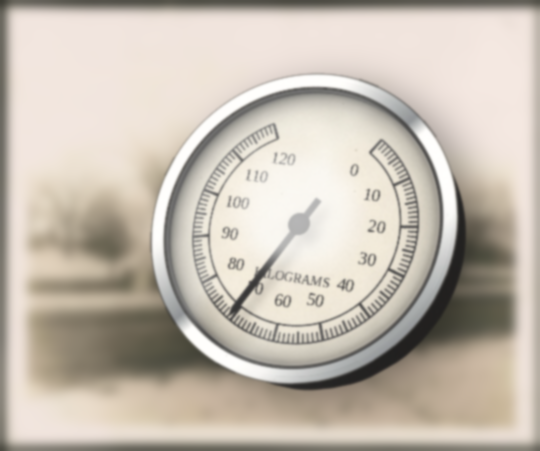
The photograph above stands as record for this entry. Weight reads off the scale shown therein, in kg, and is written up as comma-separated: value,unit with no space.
70,kg
